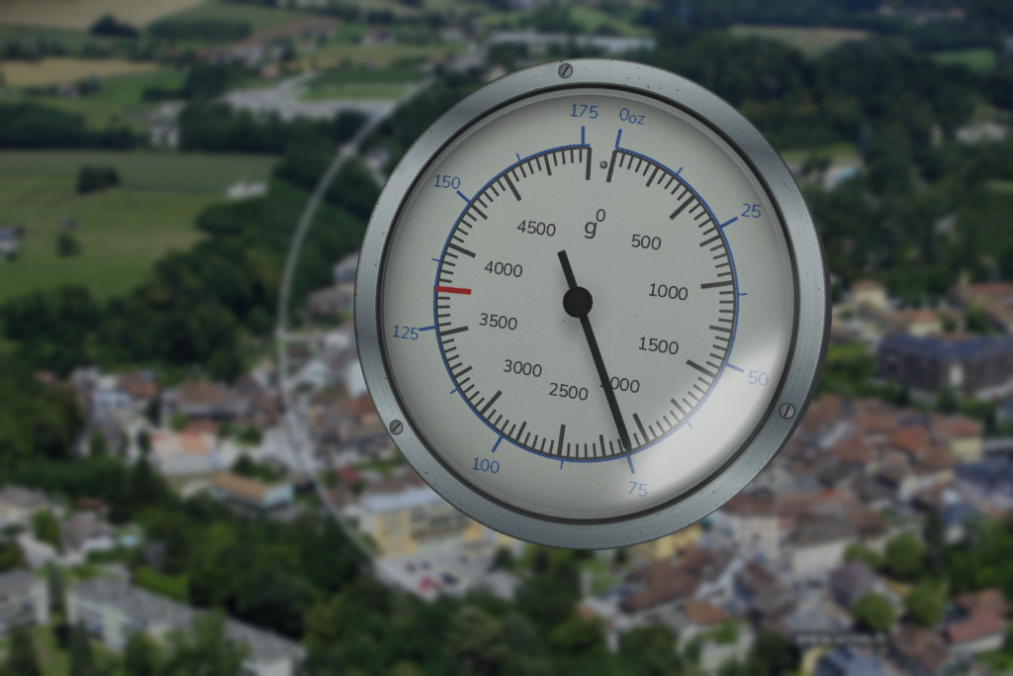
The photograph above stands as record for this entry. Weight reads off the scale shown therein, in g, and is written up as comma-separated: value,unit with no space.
2100,g
